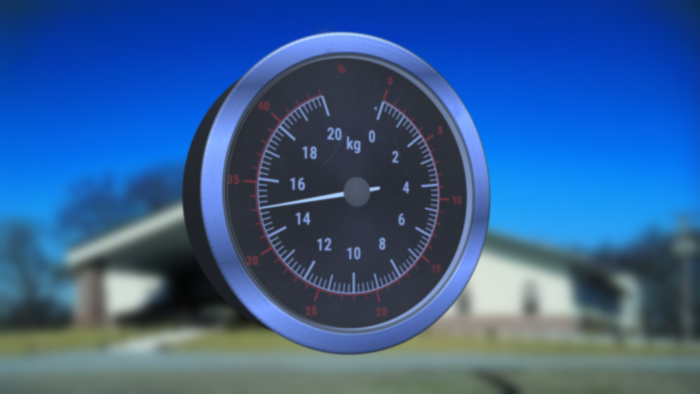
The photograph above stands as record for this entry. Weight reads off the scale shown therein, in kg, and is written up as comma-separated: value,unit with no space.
15,kg
